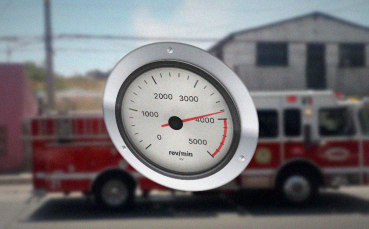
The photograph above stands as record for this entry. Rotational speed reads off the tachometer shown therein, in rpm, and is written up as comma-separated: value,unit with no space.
3800,rpm
